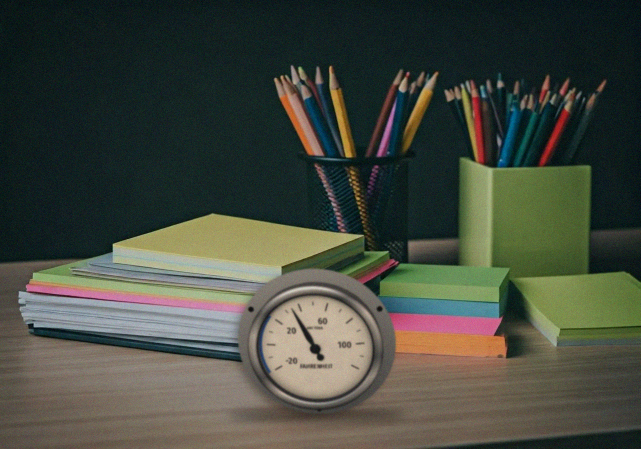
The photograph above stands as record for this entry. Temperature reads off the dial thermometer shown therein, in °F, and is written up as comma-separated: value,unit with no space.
35,°F
